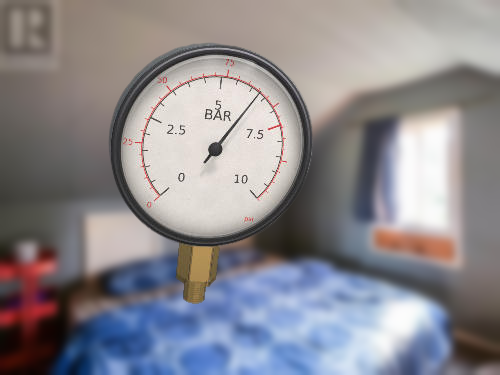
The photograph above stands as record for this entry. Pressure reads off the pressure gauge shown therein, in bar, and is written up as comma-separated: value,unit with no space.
6.25,bar
